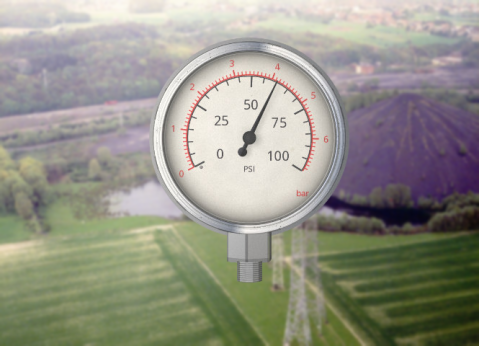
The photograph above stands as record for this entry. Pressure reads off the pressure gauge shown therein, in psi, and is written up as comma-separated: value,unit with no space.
60,psi
